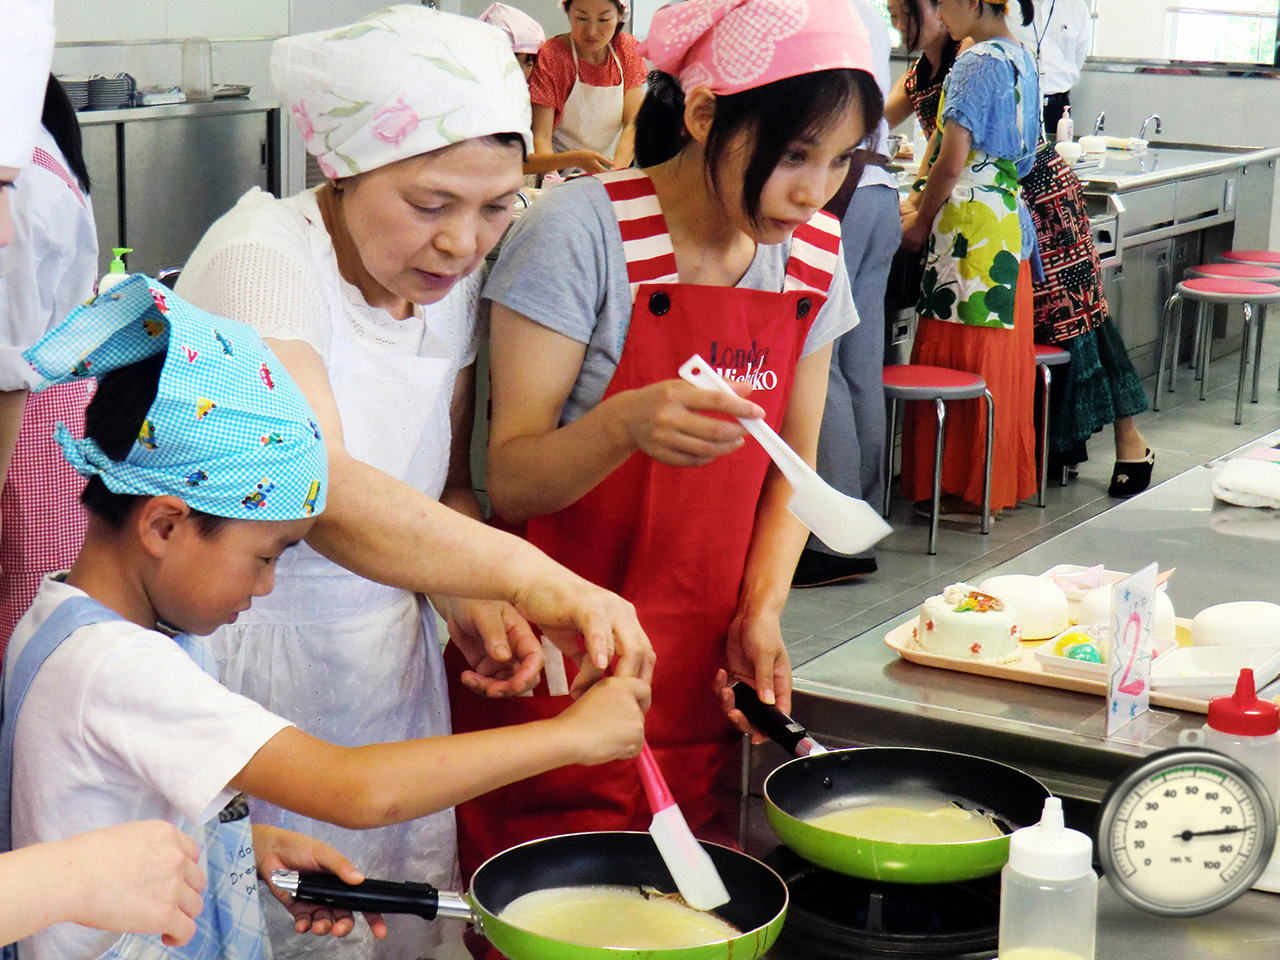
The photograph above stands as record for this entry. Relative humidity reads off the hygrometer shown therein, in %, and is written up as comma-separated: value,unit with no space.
80,%
